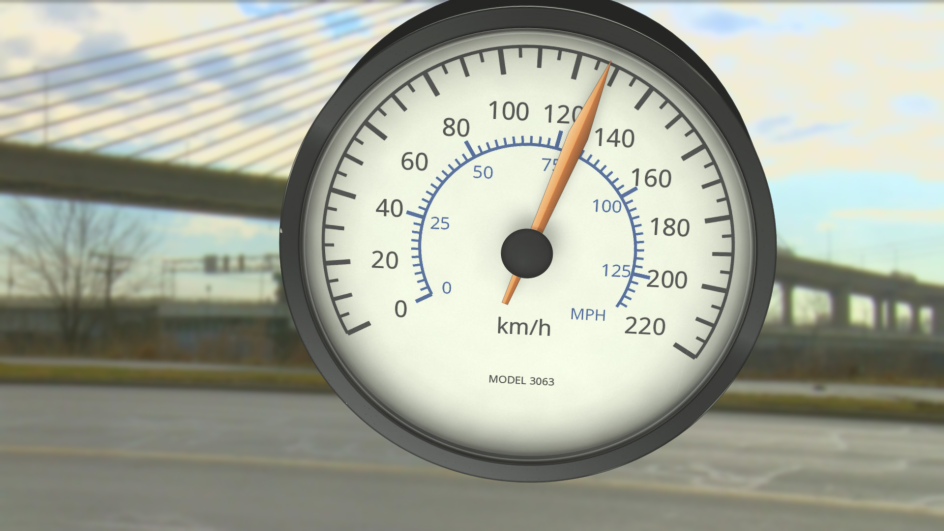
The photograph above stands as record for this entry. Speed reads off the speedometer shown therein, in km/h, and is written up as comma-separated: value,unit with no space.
127.5,km/h
